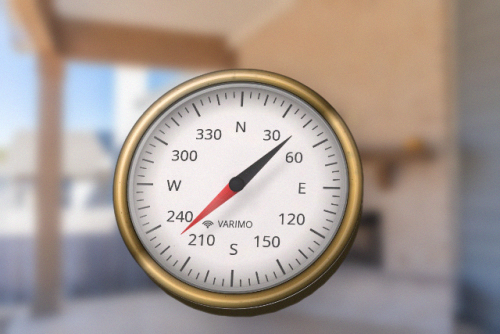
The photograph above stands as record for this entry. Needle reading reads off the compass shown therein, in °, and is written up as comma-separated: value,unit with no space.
225,°
